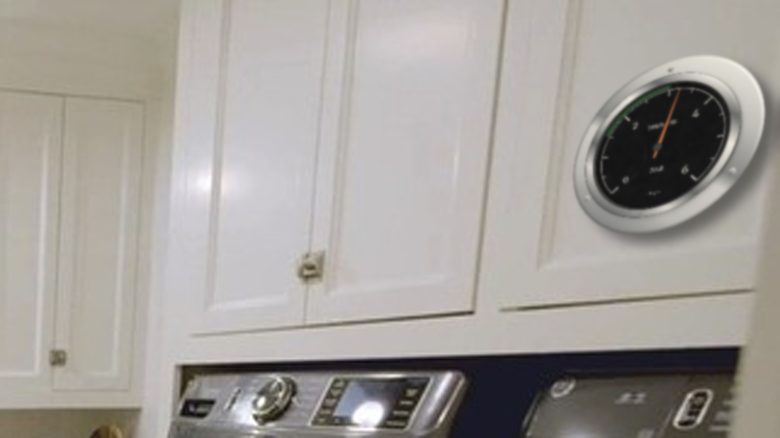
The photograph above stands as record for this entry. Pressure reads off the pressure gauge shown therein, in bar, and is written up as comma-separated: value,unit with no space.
3.25,bar
